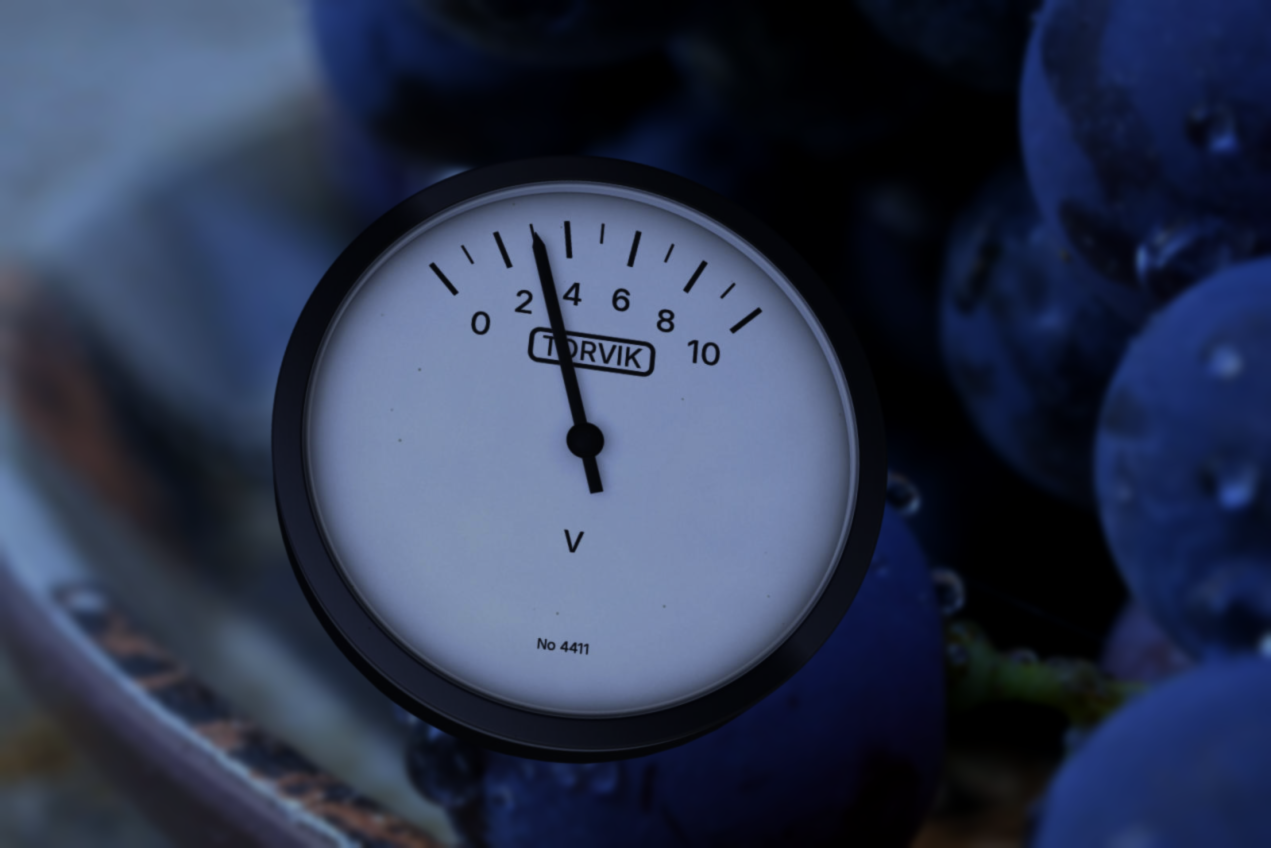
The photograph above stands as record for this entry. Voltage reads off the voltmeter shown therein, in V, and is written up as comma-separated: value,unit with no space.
3,V
